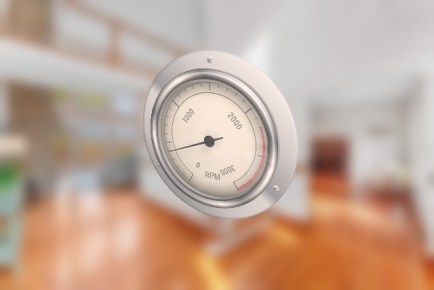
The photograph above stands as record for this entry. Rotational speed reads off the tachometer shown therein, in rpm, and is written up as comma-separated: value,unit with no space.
400,rpm
